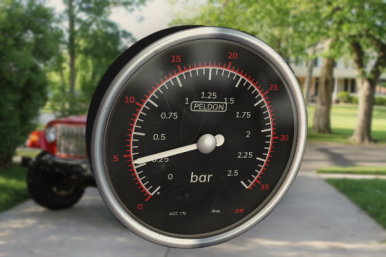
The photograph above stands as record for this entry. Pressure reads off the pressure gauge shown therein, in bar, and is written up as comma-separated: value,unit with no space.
0.3,bar
